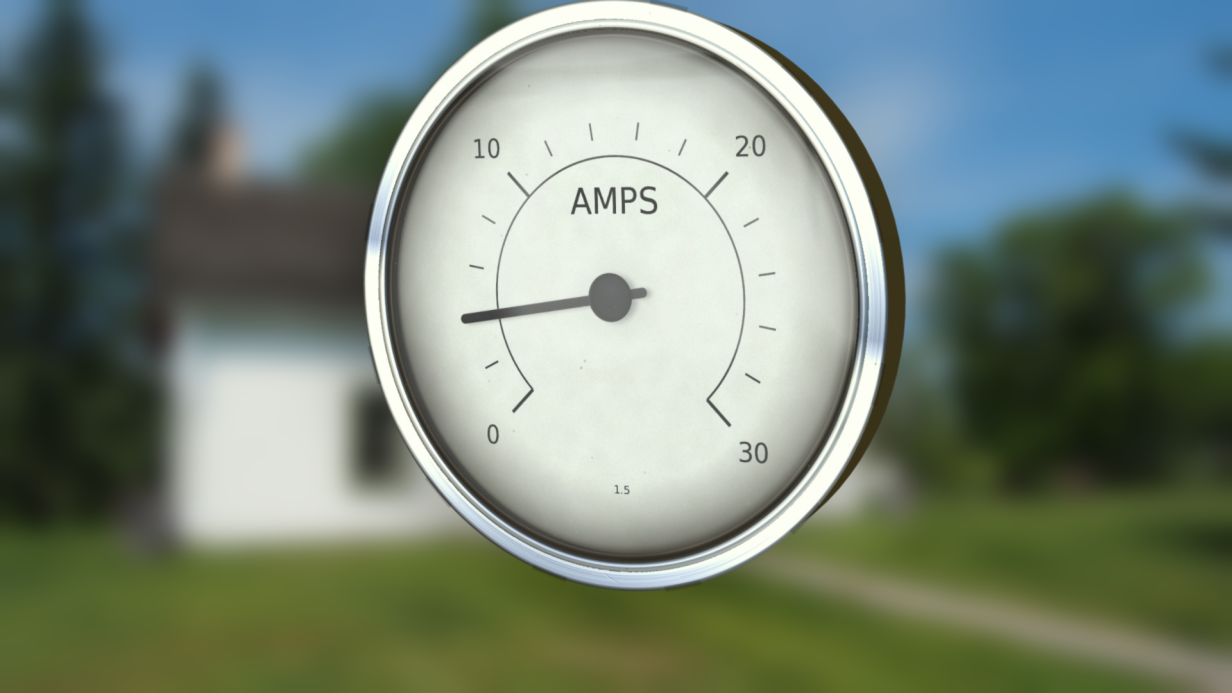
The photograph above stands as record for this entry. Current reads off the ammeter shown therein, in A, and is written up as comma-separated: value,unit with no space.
4,A
